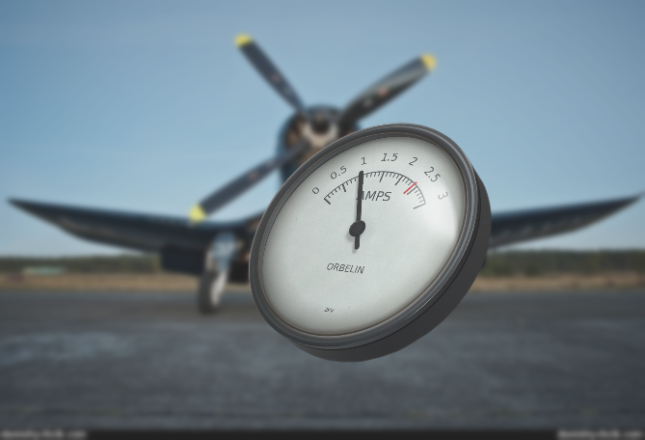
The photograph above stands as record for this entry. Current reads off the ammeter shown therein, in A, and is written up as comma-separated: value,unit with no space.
1,A
